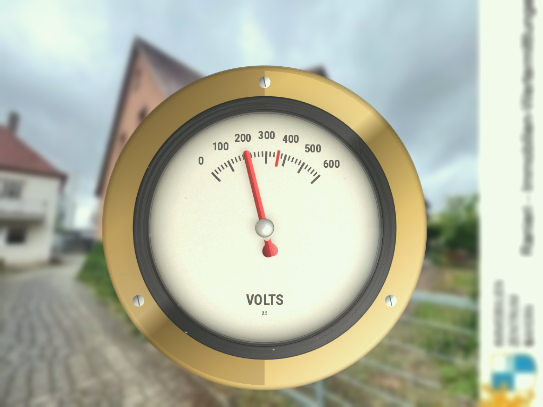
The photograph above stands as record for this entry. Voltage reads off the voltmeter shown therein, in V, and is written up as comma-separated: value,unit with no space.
200,V
